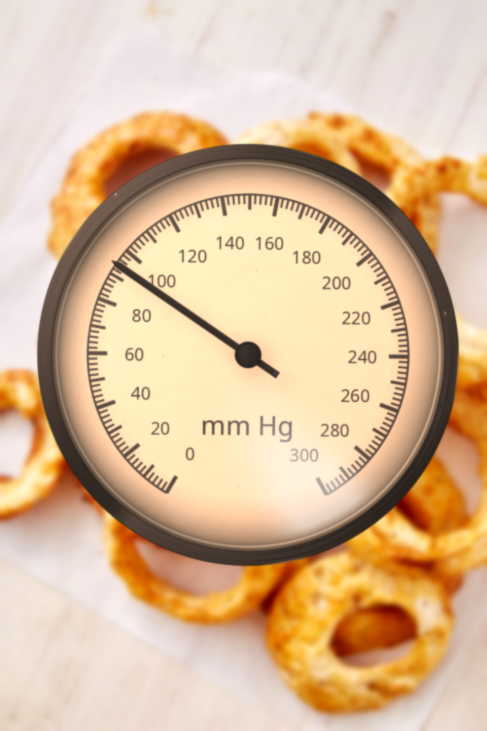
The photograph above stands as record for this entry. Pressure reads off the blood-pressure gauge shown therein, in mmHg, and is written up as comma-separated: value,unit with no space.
94,mmHg
